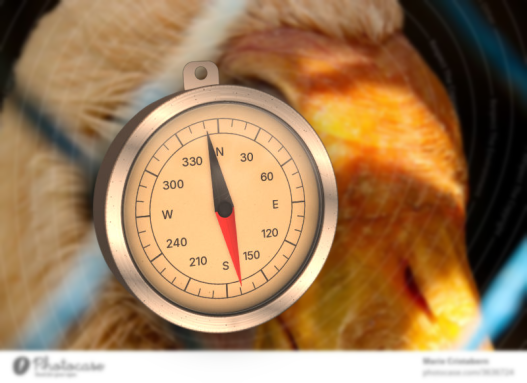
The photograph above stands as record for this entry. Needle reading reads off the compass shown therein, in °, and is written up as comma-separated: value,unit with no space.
170,°
